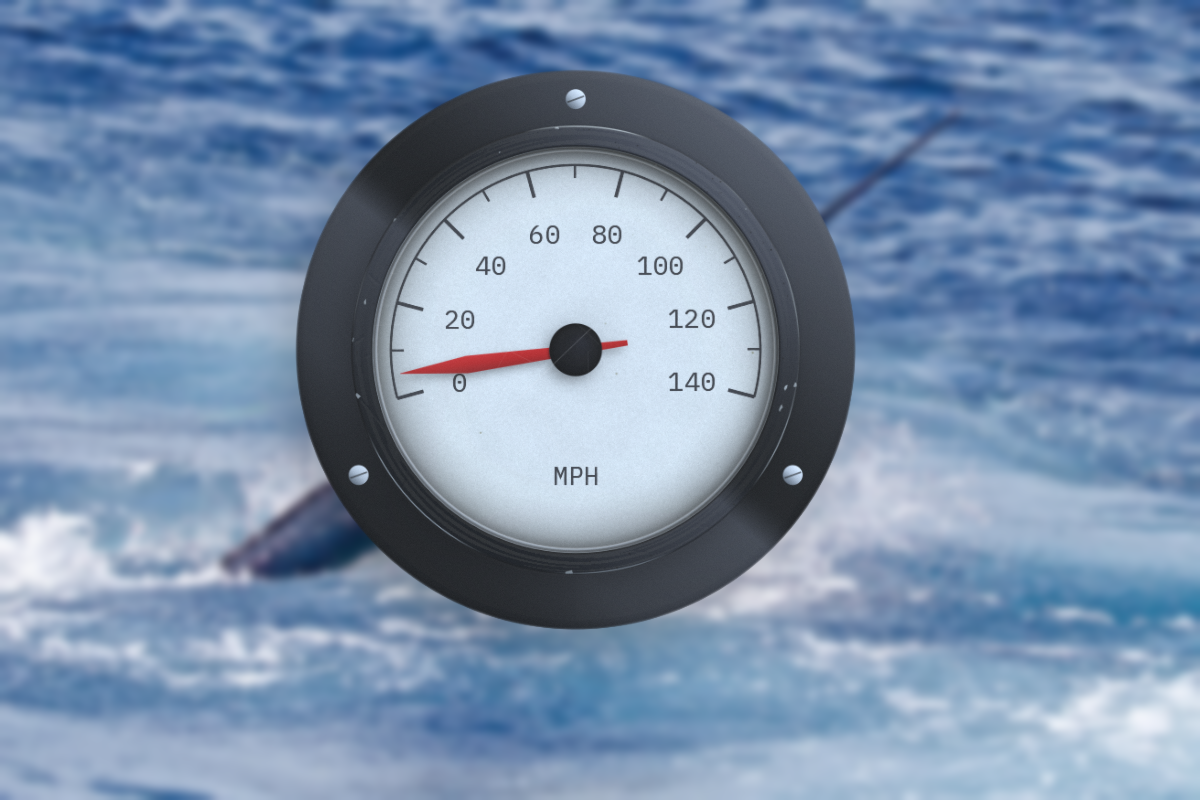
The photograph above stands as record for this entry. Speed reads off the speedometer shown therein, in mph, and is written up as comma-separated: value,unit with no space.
5,mph
